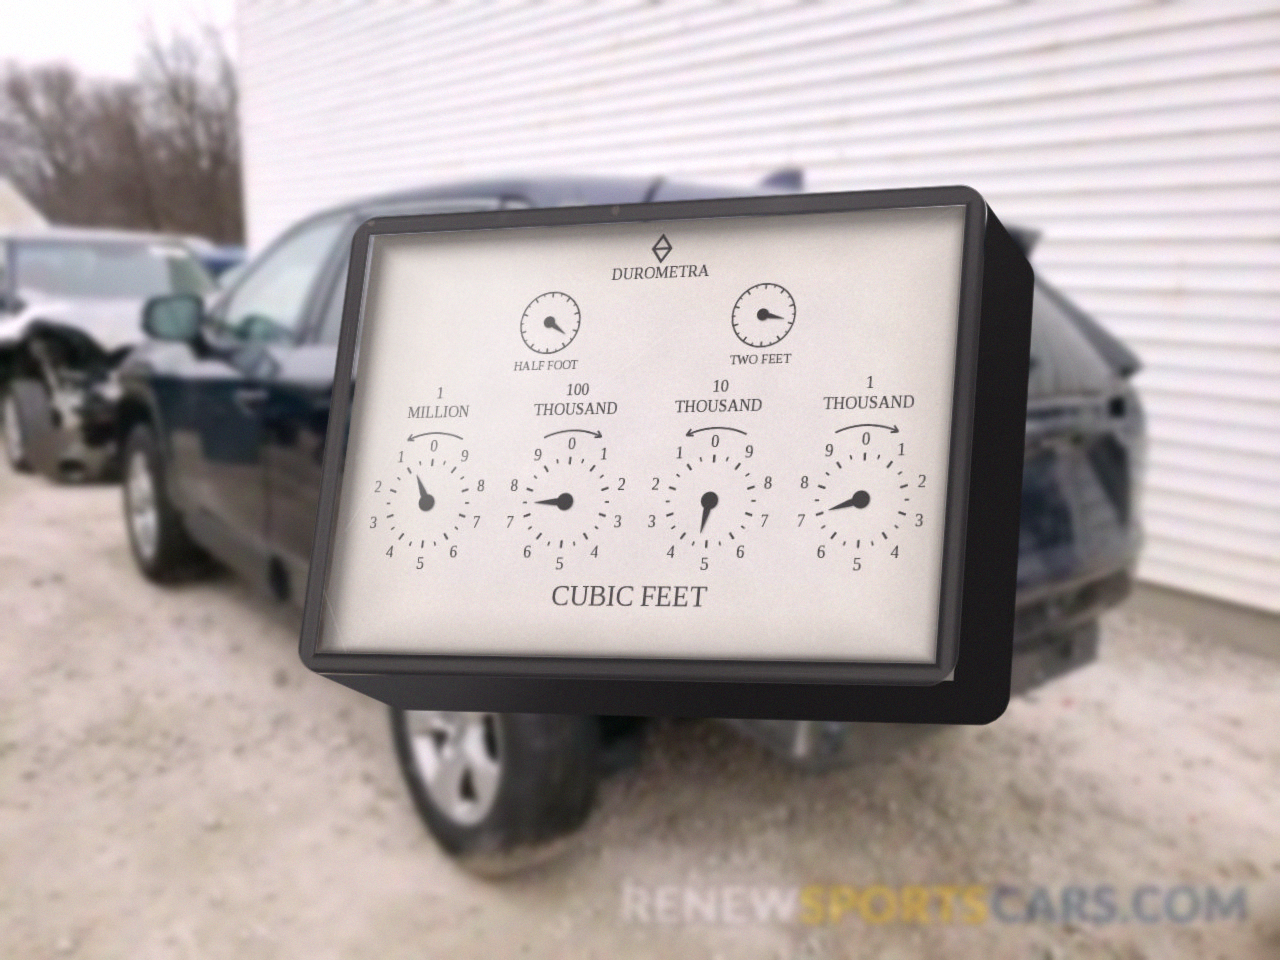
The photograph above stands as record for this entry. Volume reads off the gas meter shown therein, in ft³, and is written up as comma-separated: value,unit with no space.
74700,ft³
